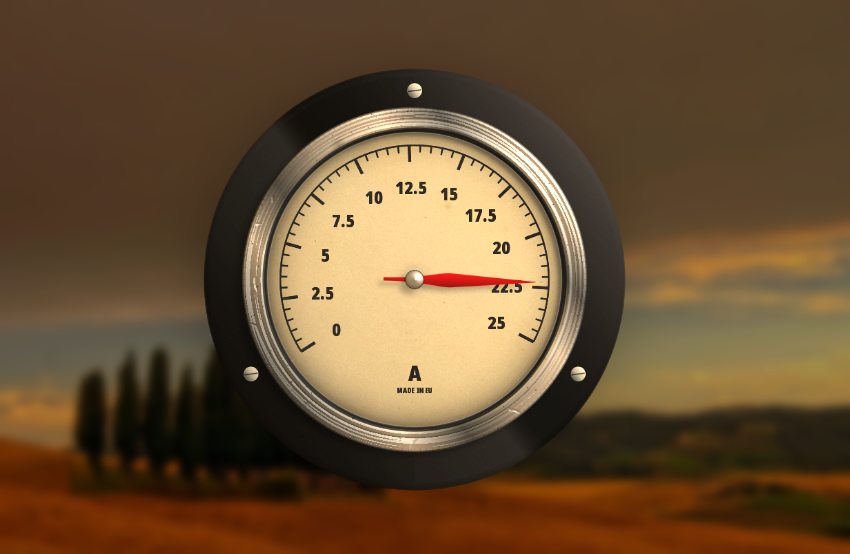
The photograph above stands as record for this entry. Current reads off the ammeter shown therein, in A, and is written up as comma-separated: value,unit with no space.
22.25,A
